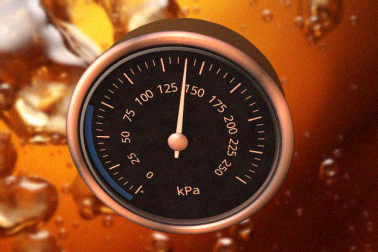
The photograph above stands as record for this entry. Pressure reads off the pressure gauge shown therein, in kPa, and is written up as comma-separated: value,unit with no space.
140,kPa
